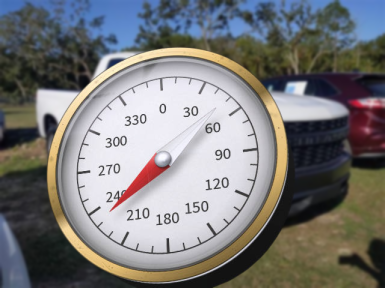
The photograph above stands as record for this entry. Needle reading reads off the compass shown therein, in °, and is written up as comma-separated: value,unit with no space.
230,°
